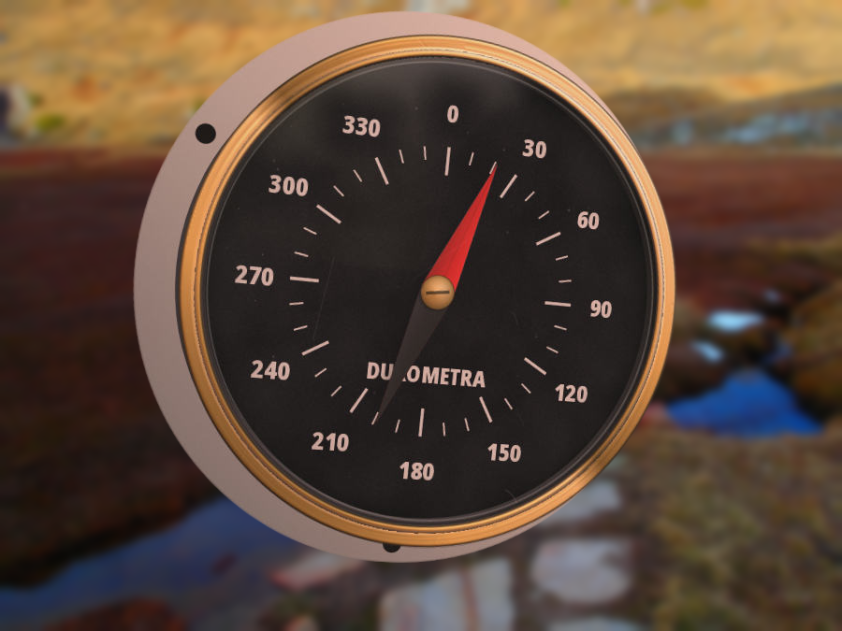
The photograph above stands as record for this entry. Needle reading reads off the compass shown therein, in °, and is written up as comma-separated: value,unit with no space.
20,°
